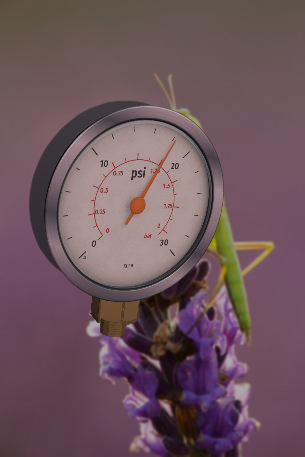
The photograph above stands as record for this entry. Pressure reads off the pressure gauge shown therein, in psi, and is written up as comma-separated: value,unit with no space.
18,psi
